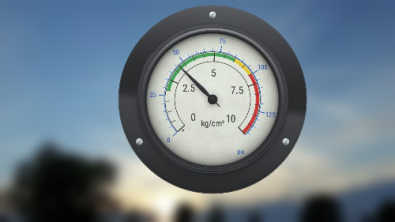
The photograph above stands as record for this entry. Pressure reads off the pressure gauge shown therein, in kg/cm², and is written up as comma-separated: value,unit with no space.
3.25,kg/cm²
